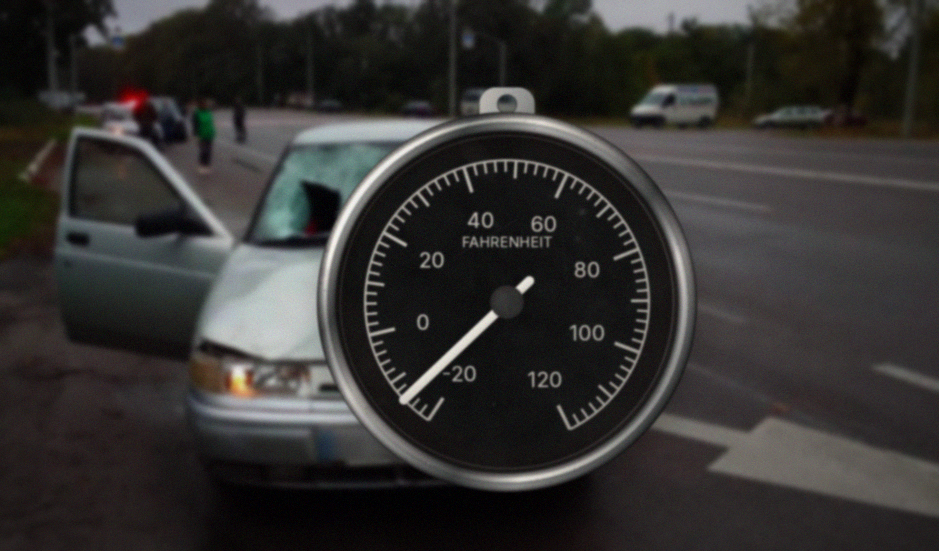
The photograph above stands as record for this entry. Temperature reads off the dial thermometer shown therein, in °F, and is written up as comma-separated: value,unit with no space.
-14,°F
